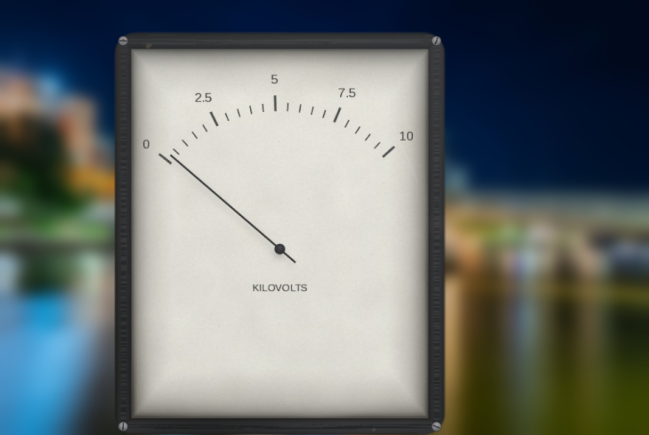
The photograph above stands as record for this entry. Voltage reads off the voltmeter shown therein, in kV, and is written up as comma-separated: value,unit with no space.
0.25,kV
